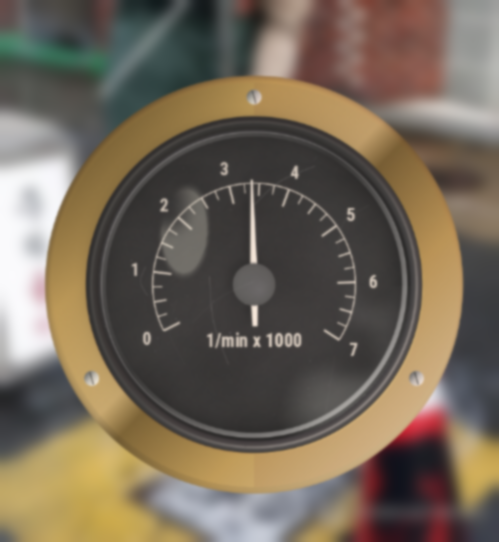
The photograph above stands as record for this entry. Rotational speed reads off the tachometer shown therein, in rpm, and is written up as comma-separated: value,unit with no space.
3375,rpm
